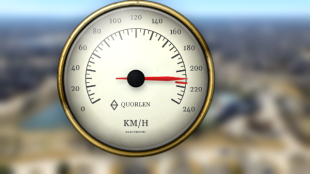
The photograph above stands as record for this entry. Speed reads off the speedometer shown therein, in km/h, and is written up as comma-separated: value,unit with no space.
210,km/h
